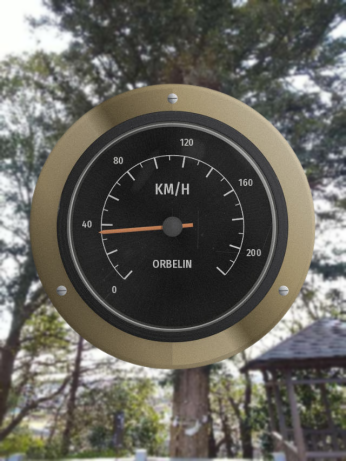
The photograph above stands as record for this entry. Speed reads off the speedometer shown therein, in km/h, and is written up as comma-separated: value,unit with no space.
35,km/h
